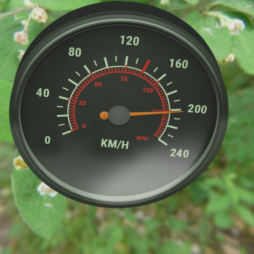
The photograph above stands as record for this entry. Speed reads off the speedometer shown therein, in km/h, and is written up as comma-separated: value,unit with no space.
200,km/h
